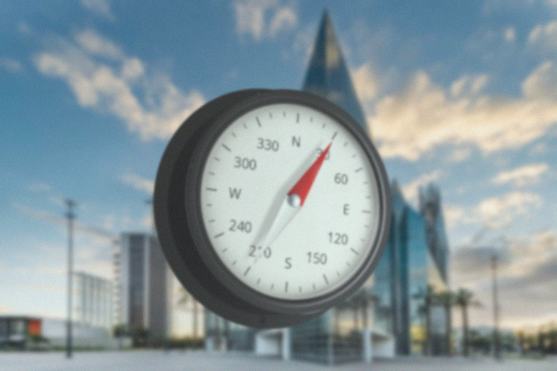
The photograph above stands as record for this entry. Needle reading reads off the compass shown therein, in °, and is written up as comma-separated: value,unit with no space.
30,°
